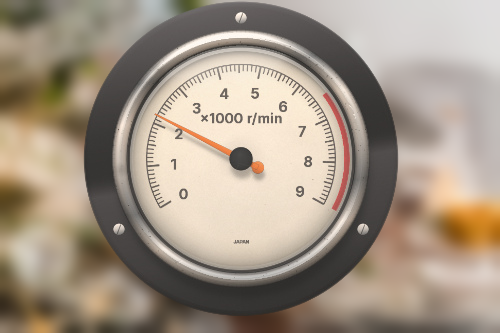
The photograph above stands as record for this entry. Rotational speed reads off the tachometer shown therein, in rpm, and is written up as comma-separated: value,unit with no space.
2200,rpm
